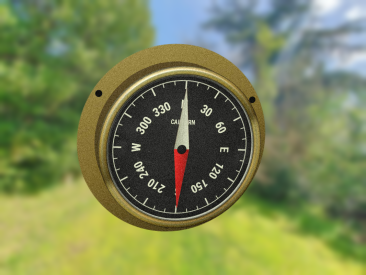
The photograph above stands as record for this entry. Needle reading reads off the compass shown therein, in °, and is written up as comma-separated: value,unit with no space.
180,°
